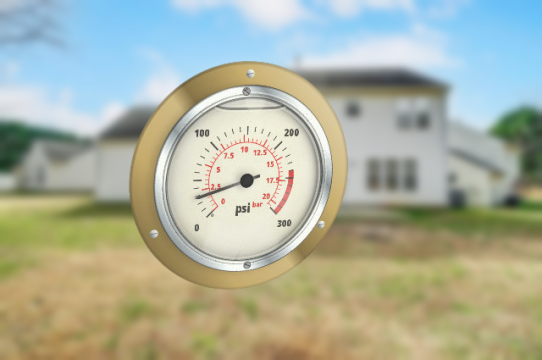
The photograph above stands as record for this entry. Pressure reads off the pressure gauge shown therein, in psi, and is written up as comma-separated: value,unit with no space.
30,psi
